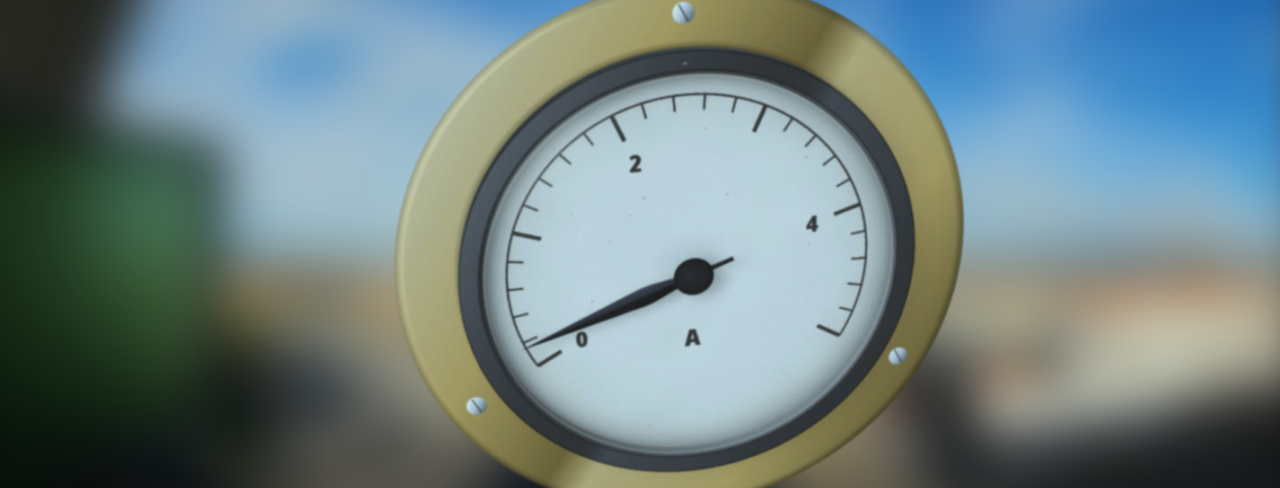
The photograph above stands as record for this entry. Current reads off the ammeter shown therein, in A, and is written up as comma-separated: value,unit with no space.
0.2,A
